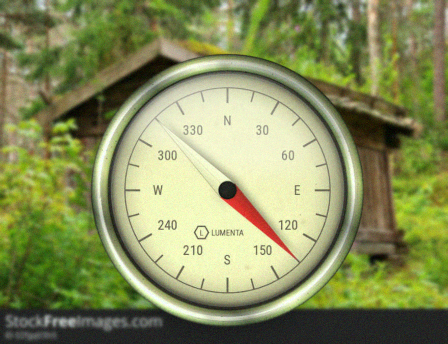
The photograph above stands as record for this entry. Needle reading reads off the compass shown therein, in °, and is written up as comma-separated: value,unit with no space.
135,°
